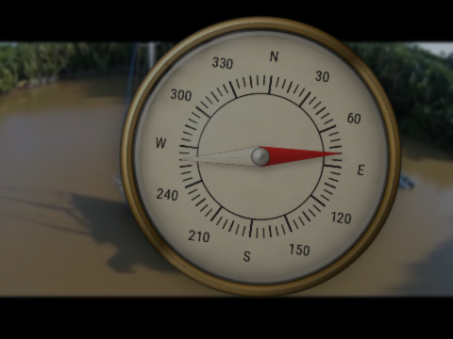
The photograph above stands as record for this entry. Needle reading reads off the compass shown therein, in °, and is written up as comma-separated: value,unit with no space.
80,°
